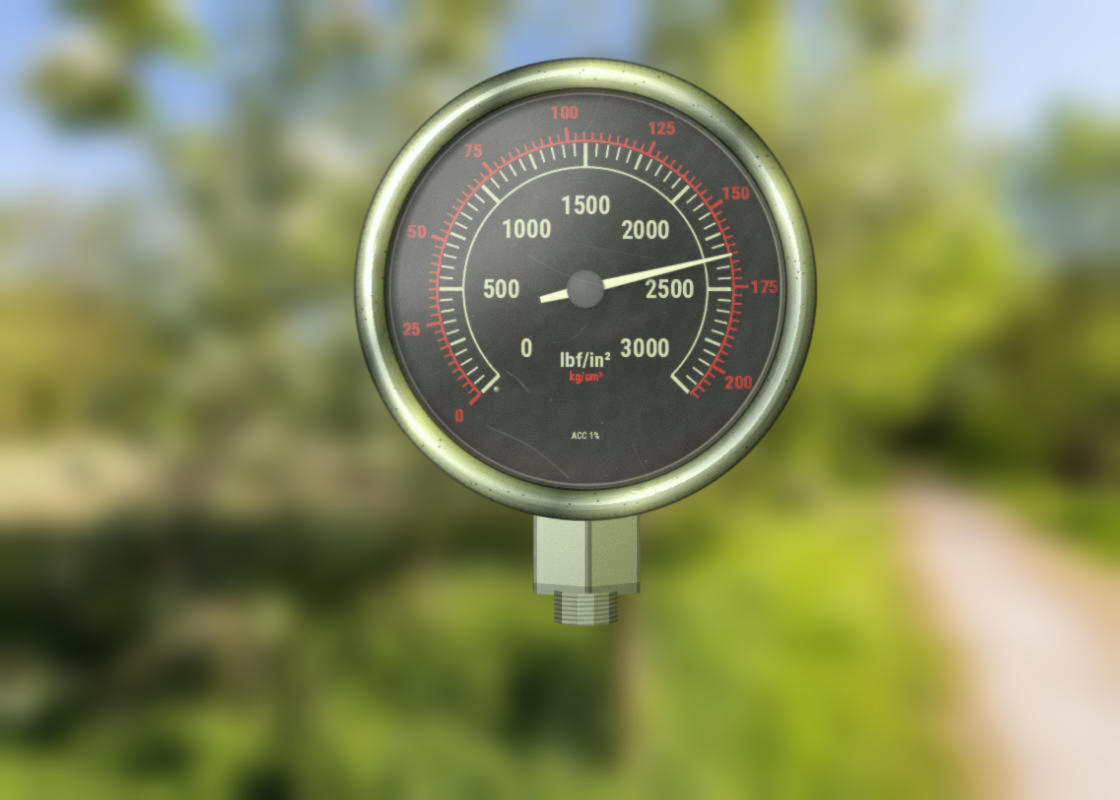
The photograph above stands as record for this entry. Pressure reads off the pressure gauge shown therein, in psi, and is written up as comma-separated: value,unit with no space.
2350,psi
